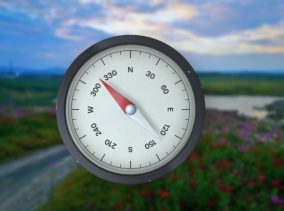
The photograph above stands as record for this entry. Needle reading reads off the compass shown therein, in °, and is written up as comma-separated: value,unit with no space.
315,°
